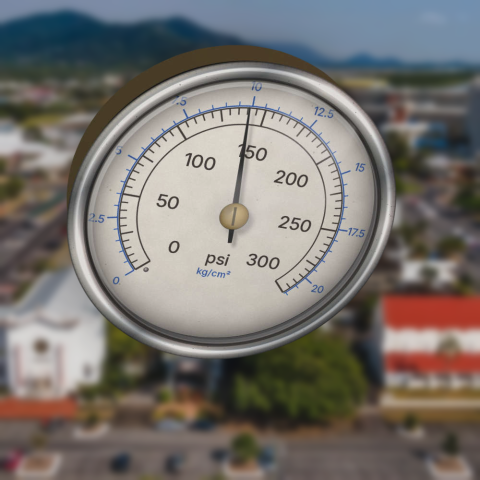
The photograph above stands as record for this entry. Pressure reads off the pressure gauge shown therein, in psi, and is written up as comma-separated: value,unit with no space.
140,psi
